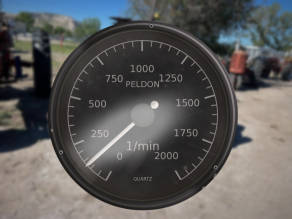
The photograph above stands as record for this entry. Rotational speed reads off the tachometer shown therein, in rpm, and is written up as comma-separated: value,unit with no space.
125,rpm
